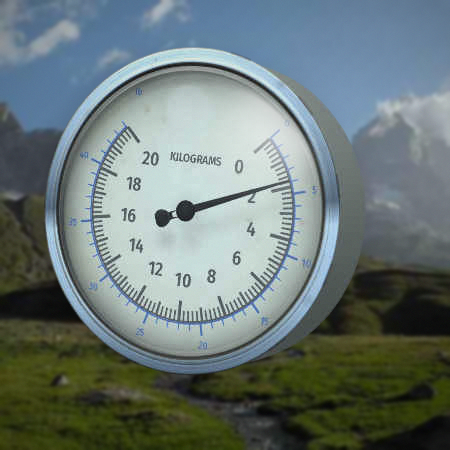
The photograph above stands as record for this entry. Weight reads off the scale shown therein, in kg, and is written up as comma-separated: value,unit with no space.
1.8,kg
